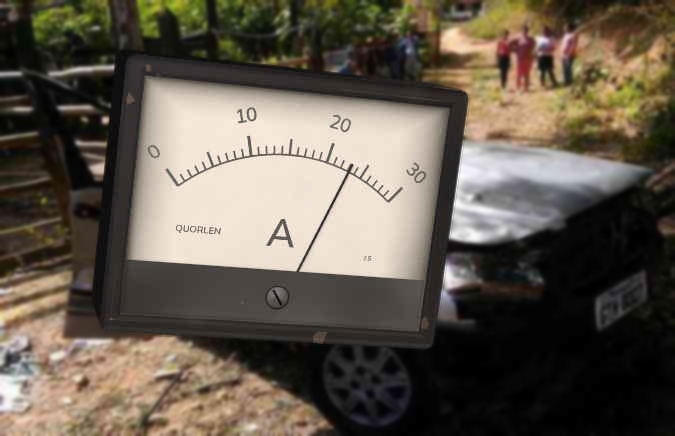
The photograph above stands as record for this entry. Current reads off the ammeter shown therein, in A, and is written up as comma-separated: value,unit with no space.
23,A
